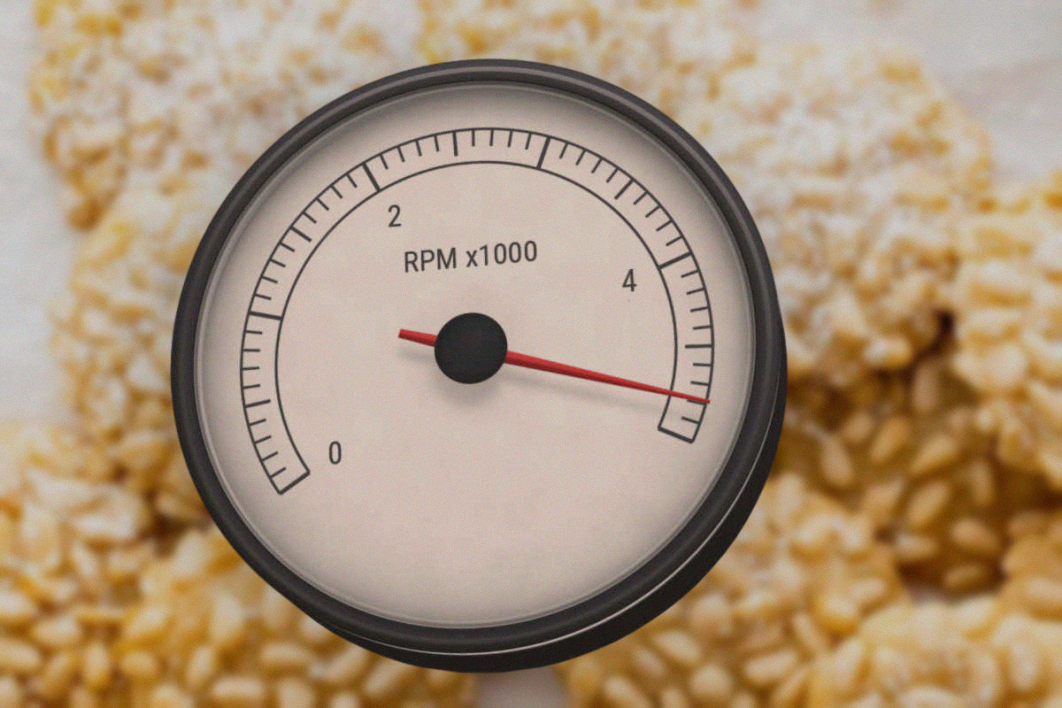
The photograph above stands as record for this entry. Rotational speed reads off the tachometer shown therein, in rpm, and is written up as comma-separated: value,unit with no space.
4800,rpm
